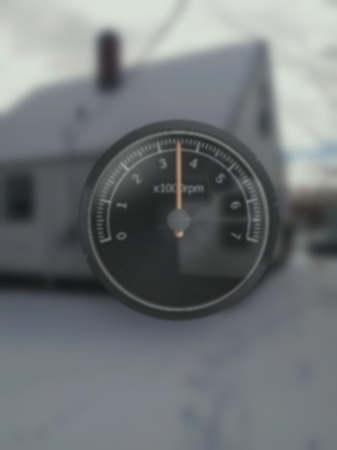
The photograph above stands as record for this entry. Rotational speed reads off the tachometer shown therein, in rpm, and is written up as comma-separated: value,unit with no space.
3500,rpm
